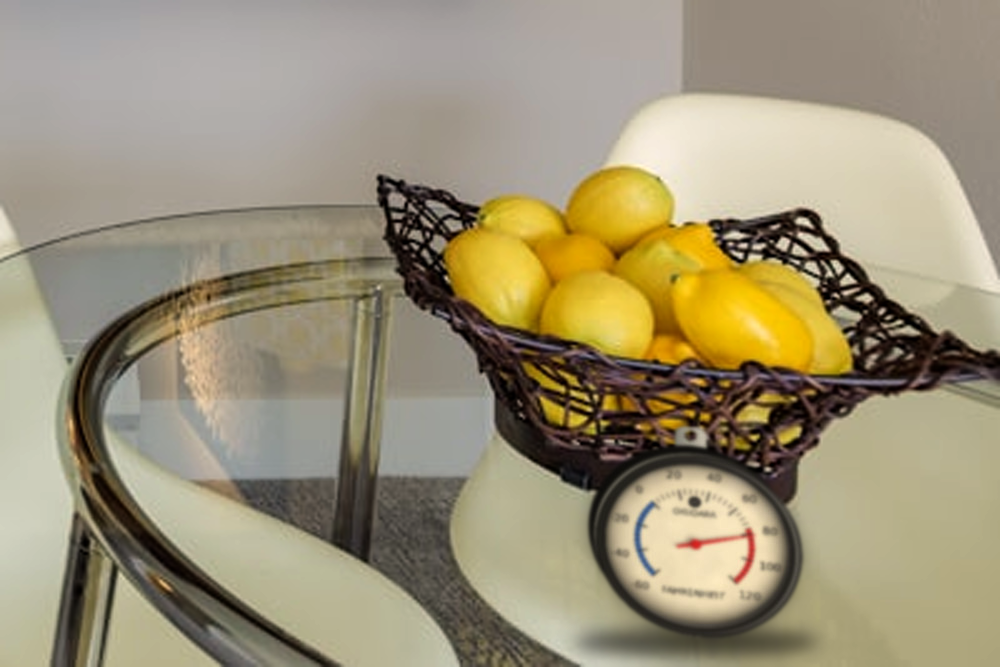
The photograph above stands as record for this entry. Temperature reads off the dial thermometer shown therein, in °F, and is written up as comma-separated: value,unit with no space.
80,°F
